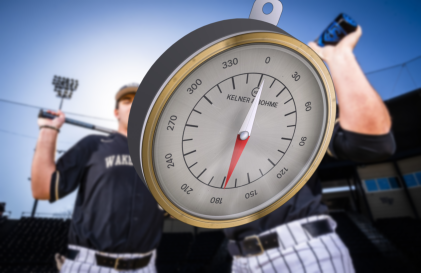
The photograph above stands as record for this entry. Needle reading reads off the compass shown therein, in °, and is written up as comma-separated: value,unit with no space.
180,°
